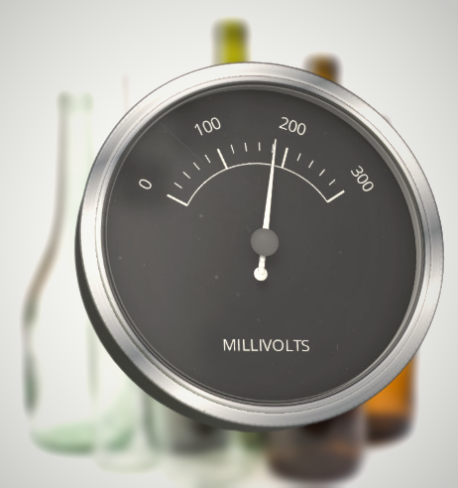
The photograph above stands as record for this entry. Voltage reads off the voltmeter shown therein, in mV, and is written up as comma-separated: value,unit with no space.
180,mV
